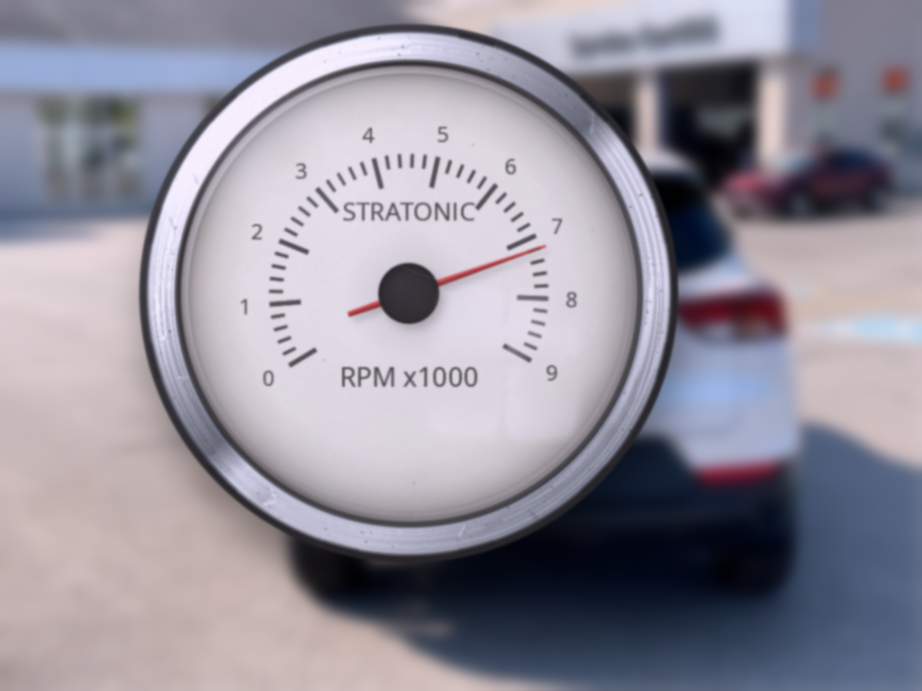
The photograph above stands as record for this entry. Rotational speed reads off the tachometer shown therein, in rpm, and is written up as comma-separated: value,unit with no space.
7200,rpm
